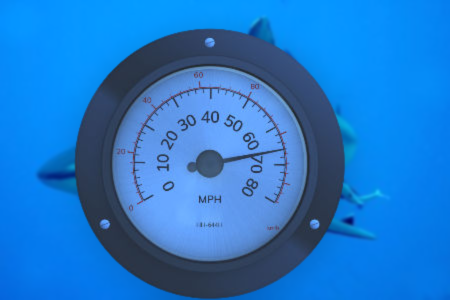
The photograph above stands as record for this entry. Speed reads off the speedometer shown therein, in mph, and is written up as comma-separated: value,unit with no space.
66,mph
